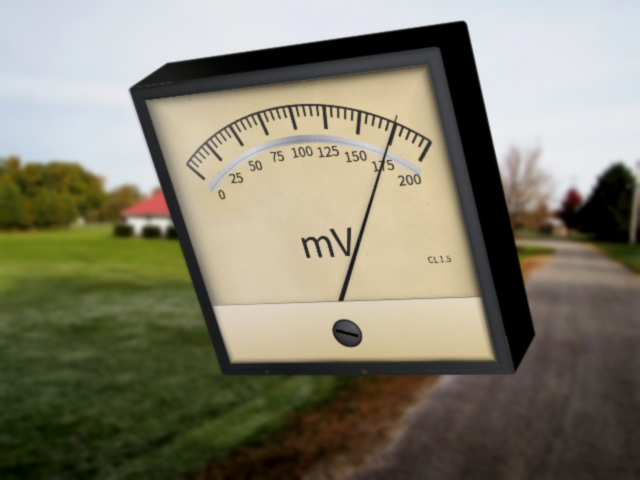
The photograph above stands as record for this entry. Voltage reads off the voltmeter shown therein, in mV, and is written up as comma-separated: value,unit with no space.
175,mV
